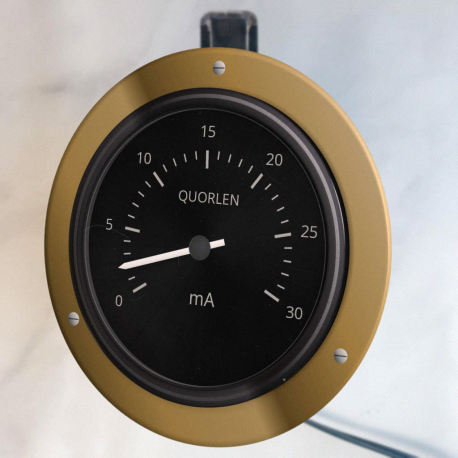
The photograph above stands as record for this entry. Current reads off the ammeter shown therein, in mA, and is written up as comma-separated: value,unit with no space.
2,mA
